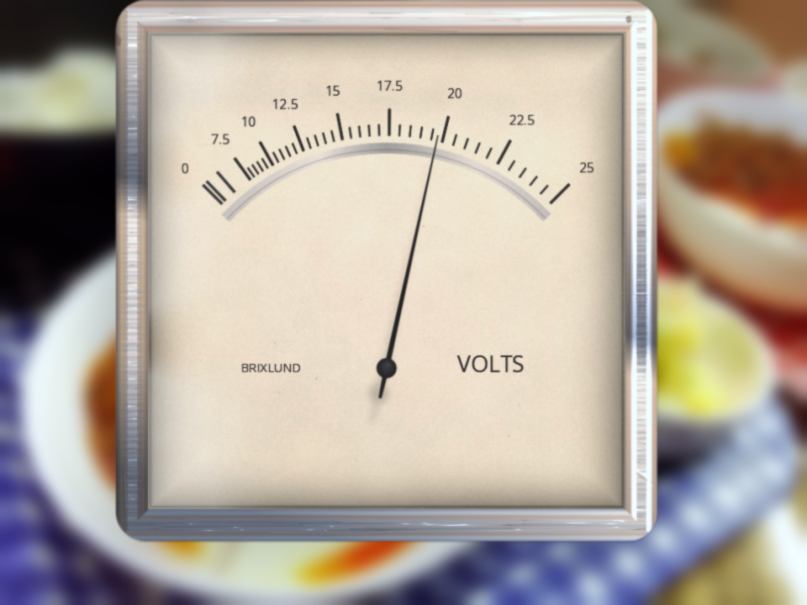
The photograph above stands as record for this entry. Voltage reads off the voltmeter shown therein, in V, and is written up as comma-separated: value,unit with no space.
19.75,V
